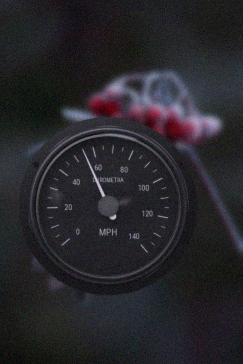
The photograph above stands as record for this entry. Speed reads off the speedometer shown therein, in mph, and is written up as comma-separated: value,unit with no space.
55,mph
